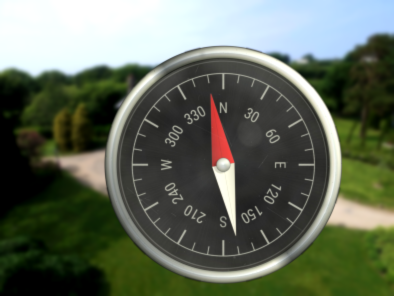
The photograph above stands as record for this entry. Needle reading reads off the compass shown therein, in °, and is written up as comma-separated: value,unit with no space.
350,°
